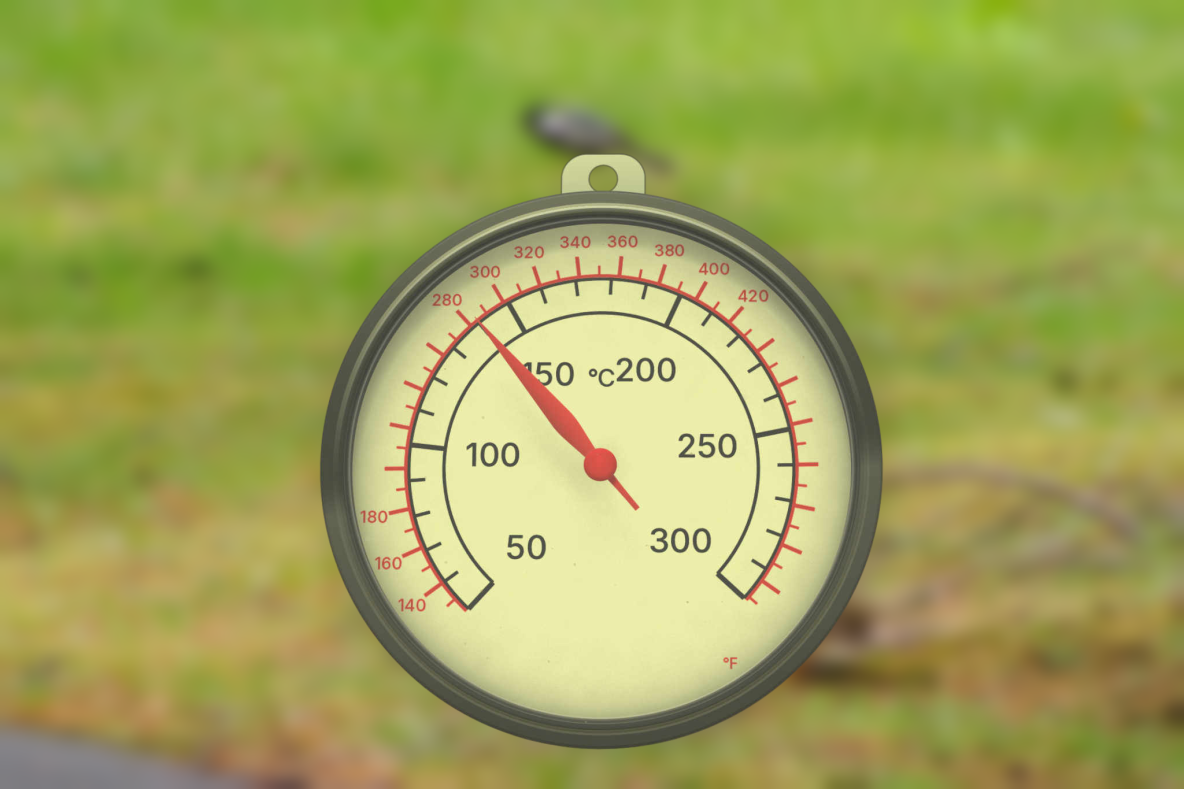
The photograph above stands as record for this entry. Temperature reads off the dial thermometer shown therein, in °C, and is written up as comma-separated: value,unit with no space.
140,°C
